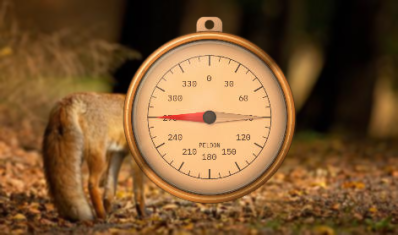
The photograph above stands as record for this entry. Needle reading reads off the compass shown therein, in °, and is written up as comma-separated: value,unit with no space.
270,°
